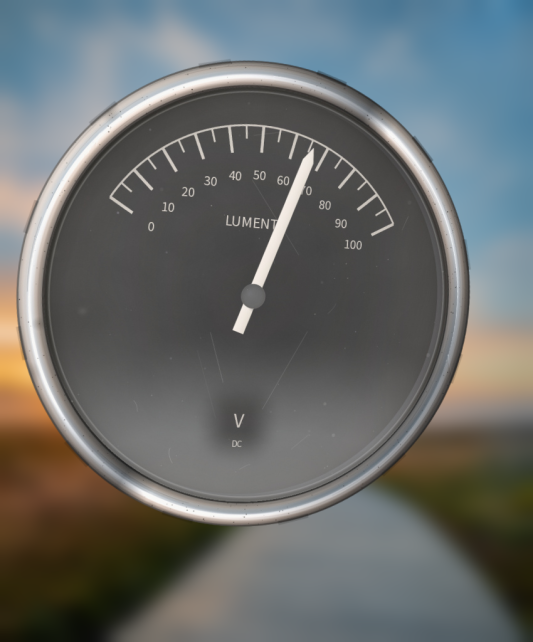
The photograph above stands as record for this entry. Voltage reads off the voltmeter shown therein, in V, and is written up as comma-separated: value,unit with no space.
65,V
